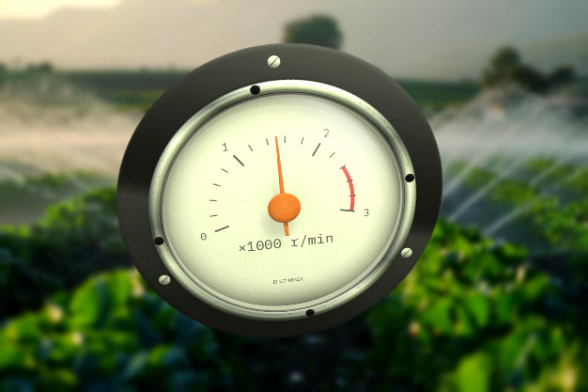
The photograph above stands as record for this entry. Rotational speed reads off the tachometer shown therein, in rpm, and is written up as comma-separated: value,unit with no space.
1500,rpm
